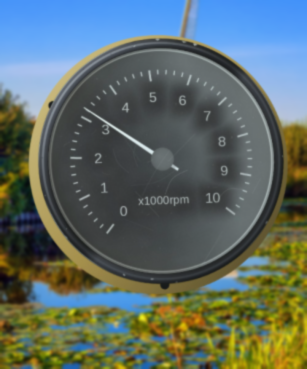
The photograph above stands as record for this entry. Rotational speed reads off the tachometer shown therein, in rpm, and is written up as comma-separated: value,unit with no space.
3200,rpm
